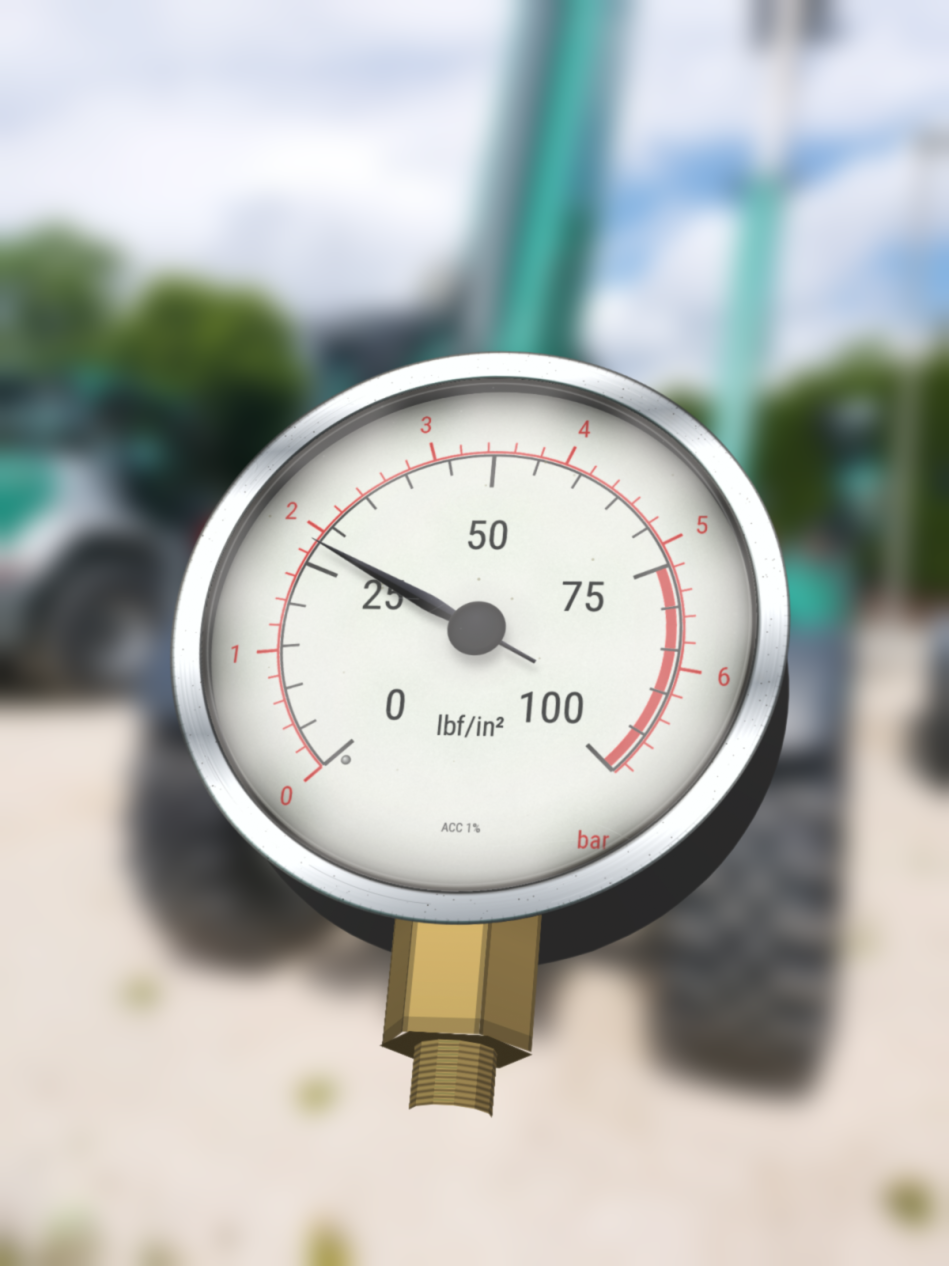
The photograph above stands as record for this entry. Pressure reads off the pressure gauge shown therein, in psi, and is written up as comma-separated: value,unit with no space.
27.5,psi
